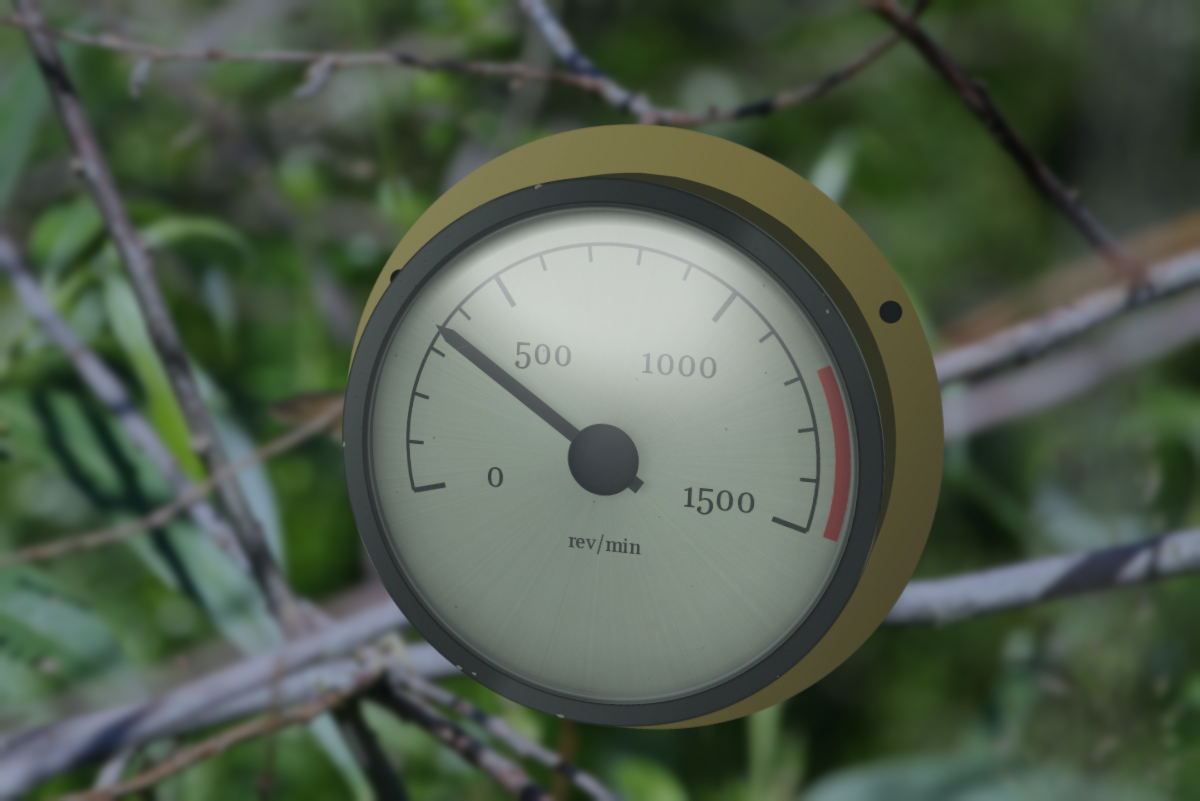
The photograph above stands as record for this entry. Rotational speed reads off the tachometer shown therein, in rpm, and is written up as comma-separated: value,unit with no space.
350,rpm
